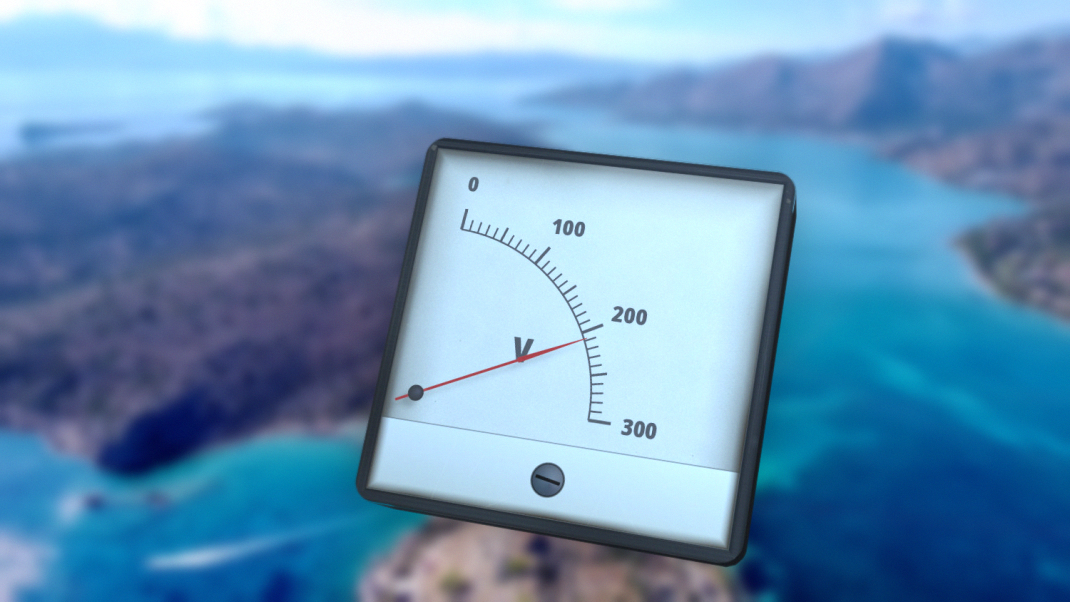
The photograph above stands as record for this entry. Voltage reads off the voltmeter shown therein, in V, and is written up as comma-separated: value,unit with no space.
210,V
